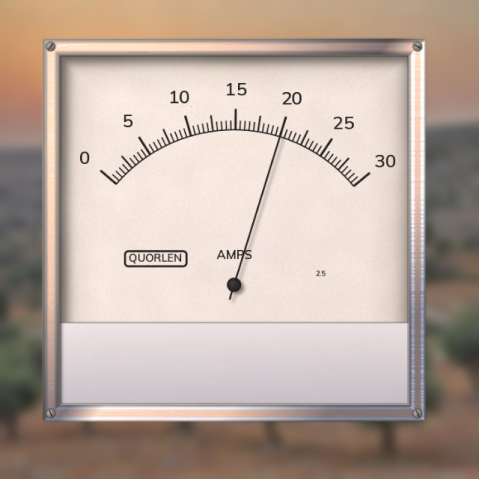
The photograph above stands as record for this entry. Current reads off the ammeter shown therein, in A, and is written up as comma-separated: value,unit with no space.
20,A
